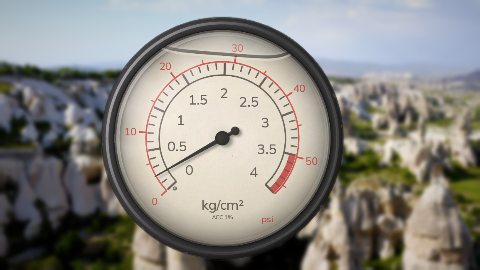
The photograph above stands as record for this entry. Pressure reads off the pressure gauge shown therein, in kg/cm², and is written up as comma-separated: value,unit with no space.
0.2,kg/cm²
